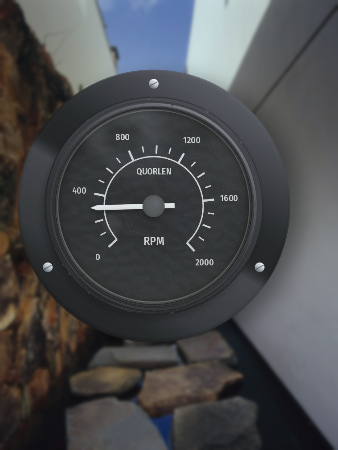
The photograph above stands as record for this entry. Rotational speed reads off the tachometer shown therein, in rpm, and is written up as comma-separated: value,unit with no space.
300,rpm
